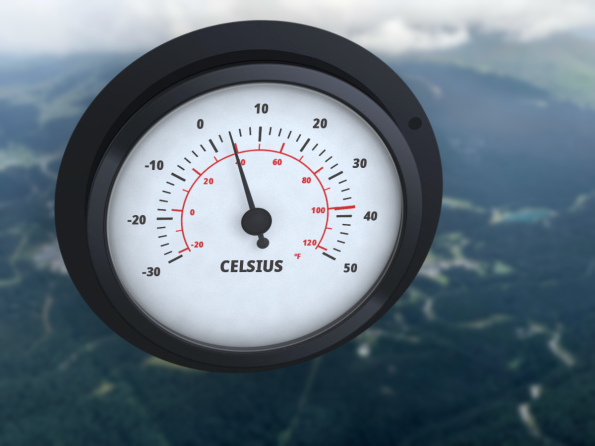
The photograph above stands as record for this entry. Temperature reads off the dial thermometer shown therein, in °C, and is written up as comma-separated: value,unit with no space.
4,°C
